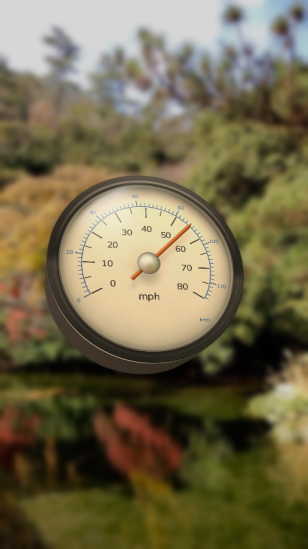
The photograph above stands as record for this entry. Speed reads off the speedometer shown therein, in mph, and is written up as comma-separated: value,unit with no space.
55,mph
